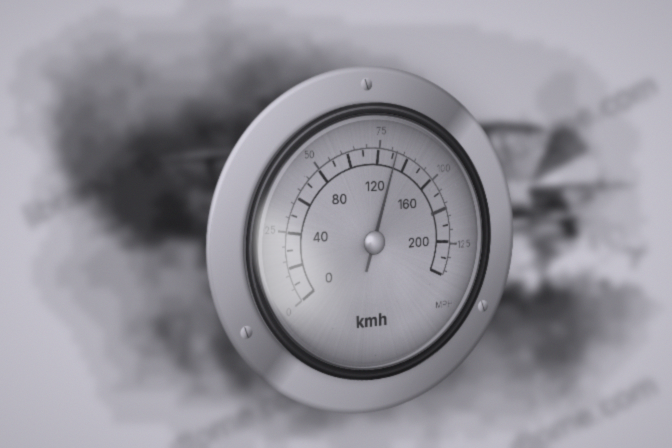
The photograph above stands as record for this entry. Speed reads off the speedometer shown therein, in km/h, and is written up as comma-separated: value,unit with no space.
130,km/h
